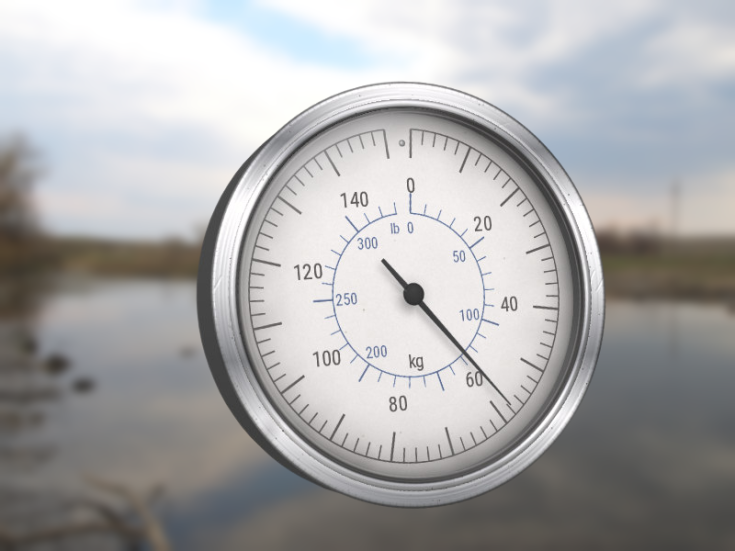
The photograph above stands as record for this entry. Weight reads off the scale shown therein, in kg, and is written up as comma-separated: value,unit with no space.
58,kg
